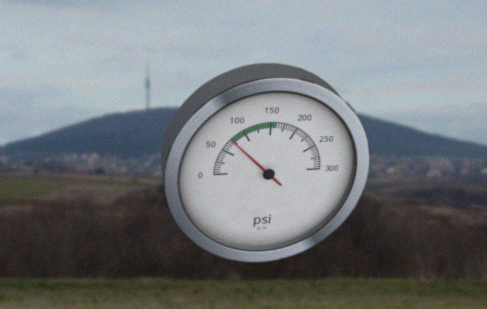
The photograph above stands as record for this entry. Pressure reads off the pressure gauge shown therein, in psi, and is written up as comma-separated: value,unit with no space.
75,psi
